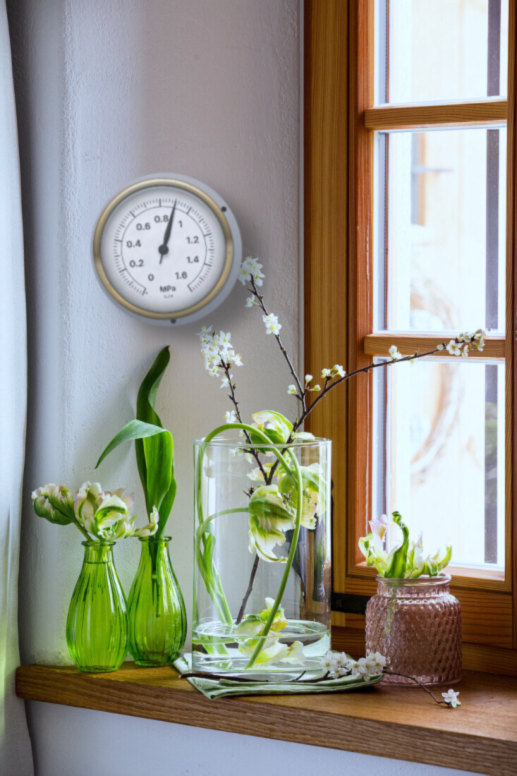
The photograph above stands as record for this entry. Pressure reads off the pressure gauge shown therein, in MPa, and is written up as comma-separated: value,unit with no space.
0.9,MPa
